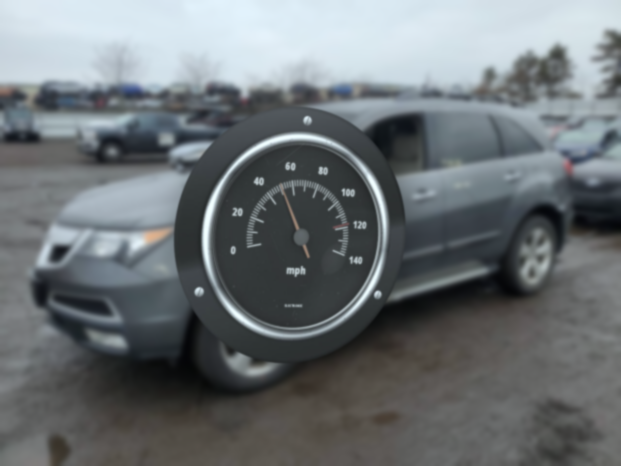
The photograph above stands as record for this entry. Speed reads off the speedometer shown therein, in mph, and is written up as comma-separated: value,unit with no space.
50,mph
